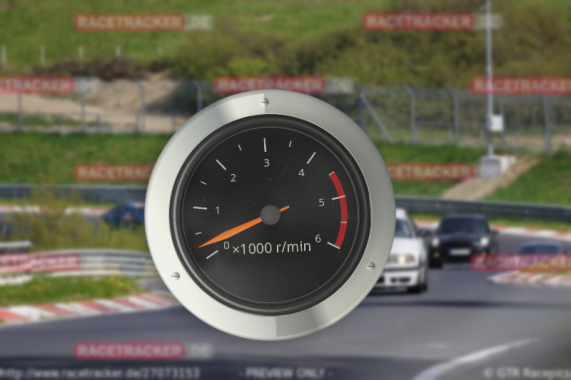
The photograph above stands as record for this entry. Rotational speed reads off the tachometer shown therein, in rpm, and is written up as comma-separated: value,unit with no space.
250,rpm
